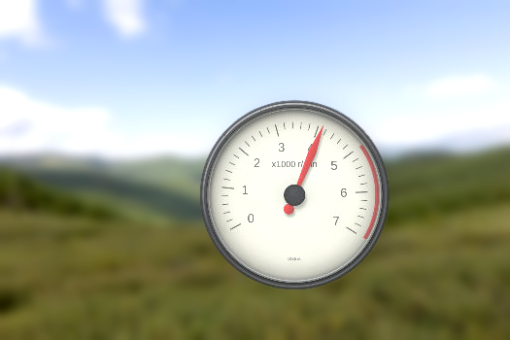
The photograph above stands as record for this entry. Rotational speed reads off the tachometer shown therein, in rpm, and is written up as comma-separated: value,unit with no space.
4100,rpm
